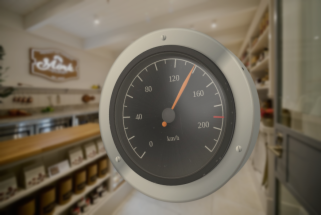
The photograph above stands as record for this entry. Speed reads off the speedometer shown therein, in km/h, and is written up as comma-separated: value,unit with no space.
140,km/h
